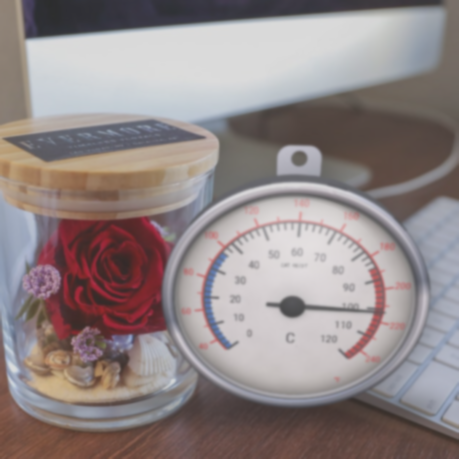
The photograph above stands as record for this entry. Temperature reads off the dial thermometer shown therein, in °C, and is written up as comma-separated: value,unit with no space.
100,°C
